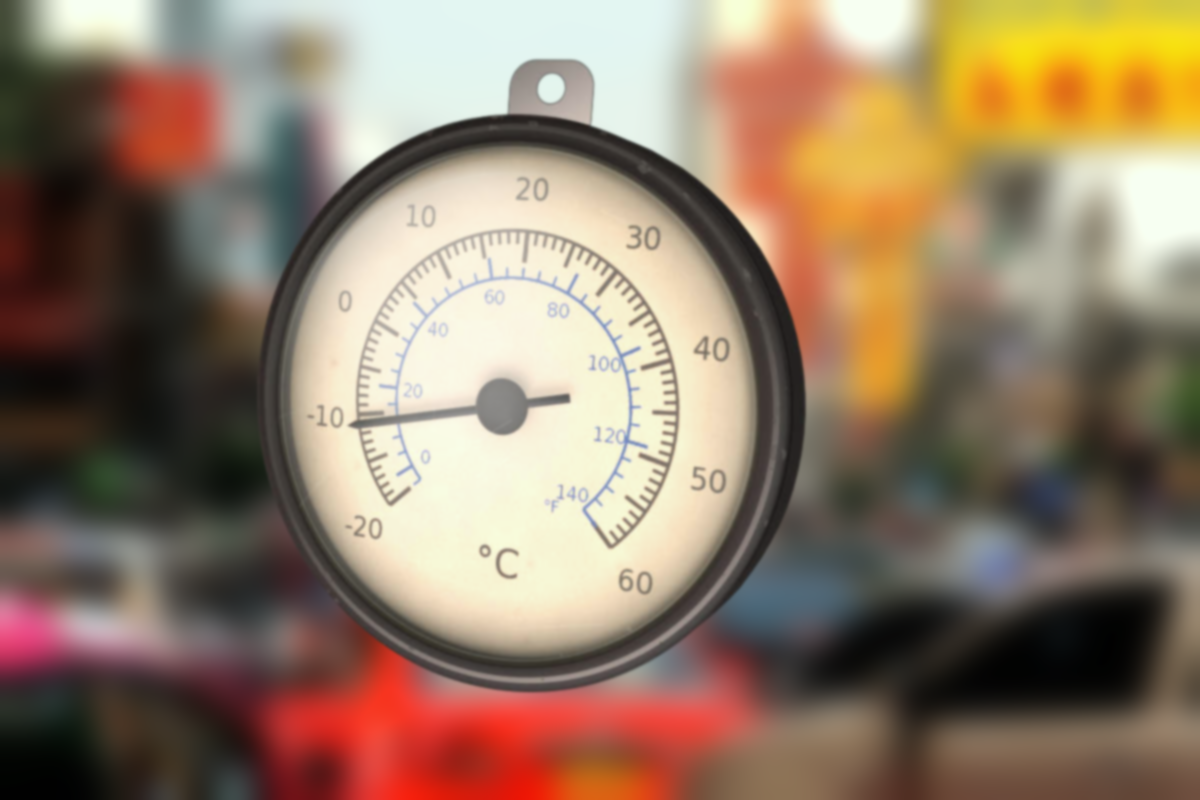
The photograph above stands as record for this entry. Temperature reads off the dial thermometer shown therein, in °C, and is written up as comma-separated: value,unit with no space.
-11,°C
